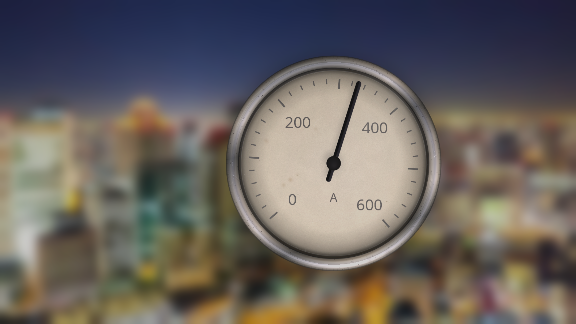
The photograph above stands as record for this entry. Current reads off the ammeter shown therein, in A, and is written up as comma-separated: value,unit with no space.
330,A
